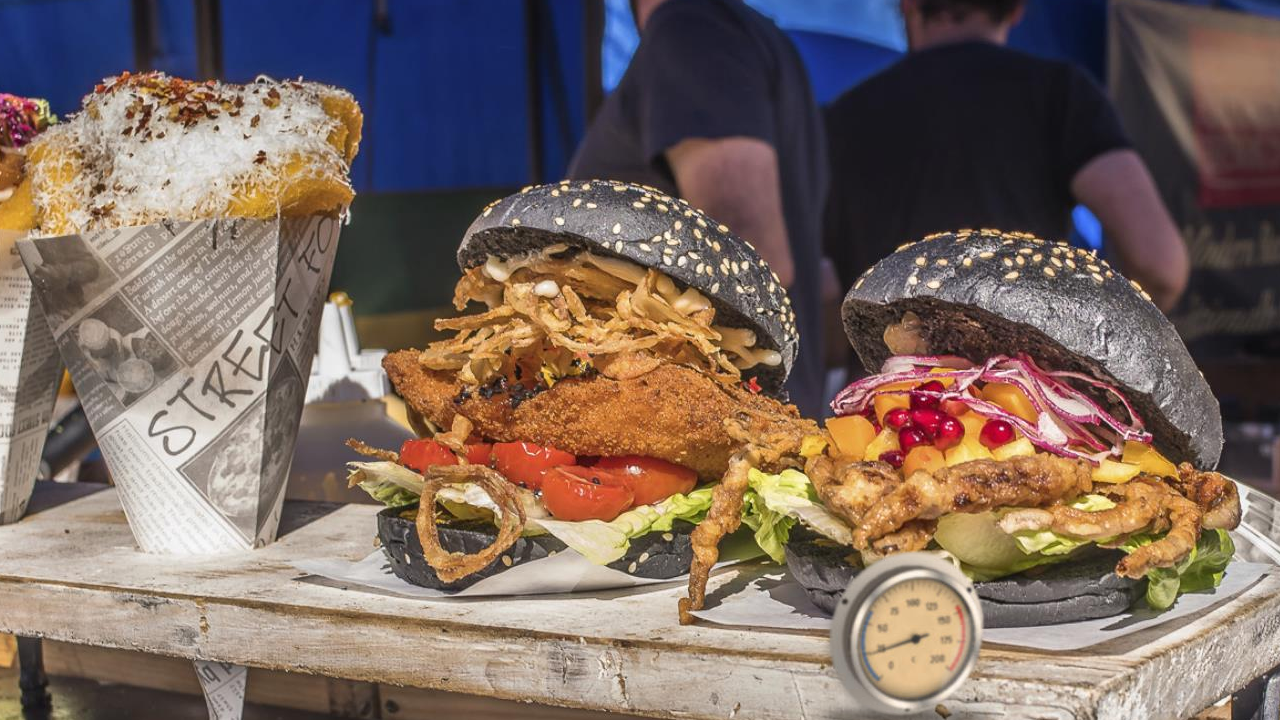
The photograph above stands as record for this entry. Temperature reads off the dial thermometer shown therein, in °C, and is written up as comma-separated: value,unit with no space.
25,°C
